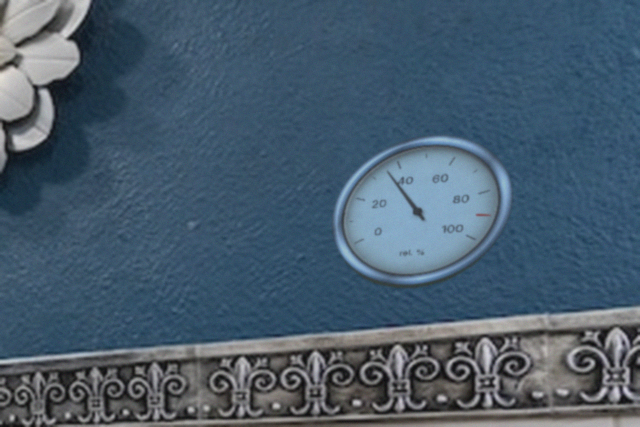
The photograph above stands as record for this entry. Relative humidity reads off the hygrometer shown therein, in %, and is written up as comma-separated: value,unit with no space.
35,%
